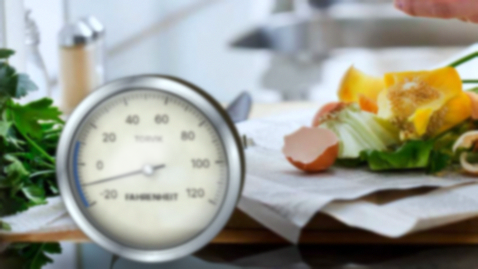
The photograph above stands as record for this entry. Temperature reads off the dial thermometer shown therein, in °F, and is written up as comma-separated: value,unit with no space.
-10,°F
